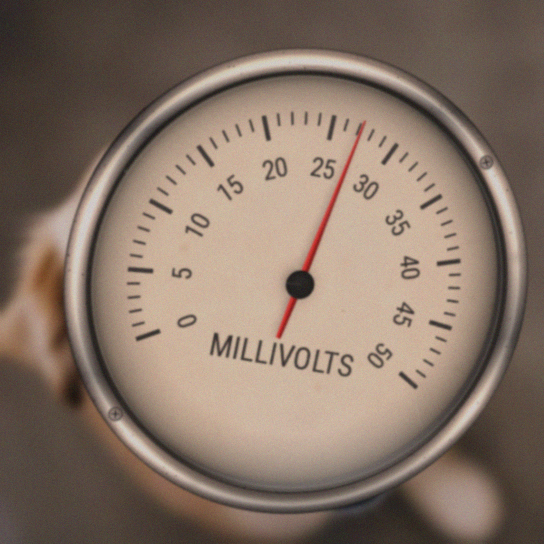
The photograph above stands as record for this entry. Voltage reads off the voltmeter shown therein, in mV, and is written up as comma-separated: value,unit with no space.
27,mV
